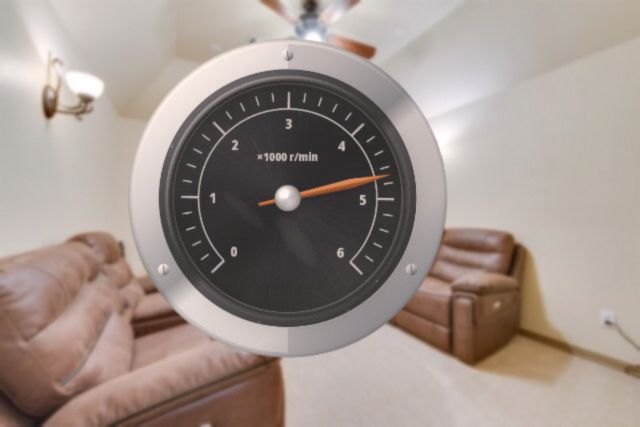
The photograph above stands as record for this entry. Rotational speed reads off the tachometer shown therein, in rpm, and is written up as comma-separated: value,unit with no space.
4700,rpm
